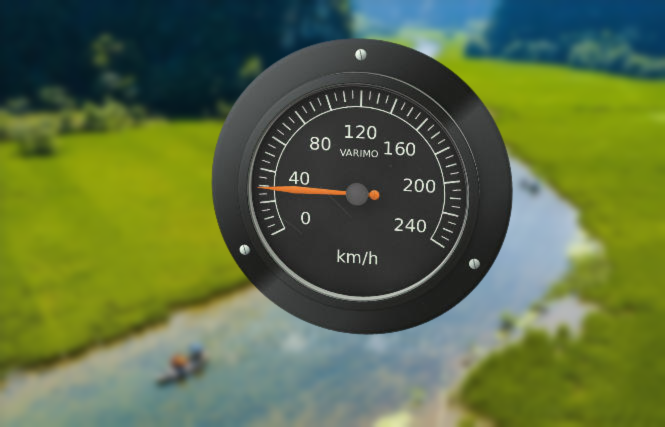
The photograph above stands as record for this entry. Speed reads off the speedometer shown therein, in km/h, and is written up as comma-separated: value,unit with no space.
30,km/h
